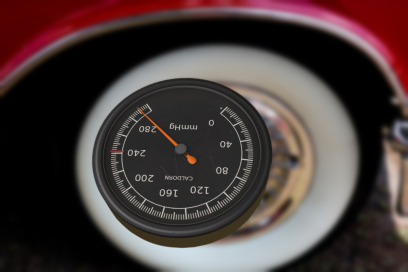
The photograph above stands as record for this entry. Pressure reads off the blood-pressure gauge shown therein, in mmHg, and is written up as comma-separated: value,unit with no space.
290,mmHg
